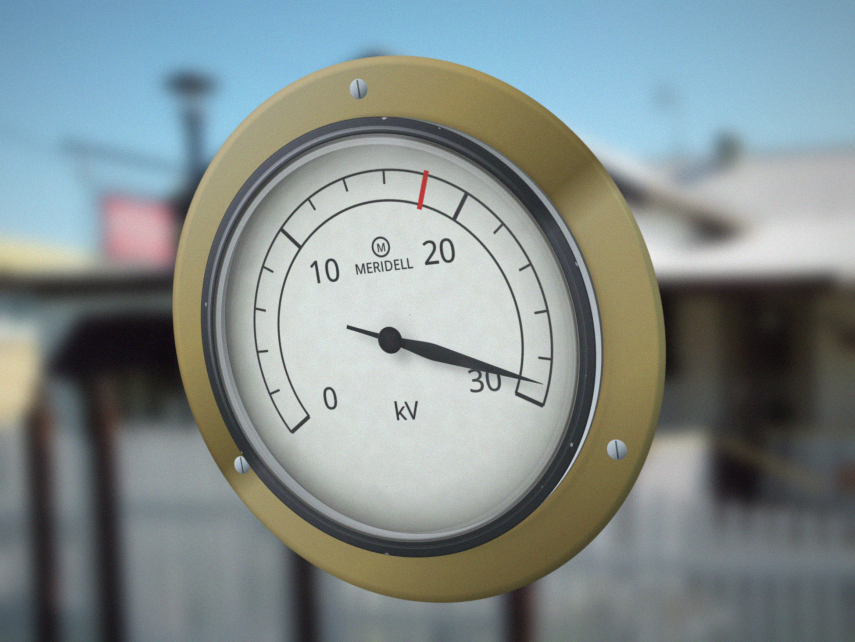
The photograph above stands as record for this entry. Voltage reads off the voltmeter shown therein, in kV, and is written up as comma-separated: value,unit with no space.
29,kV
